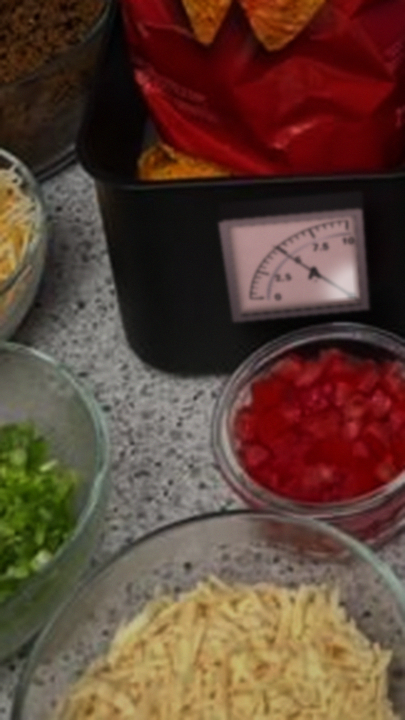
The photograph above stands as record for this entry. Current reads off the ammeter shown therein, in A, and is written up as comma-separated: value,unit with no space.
5,A
